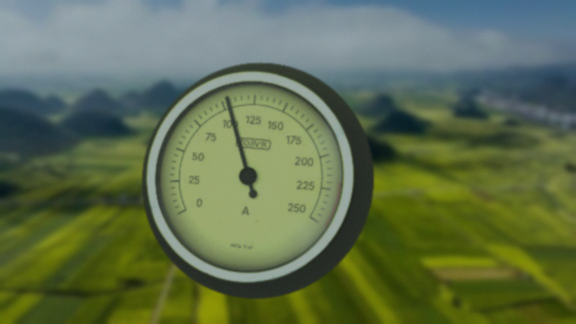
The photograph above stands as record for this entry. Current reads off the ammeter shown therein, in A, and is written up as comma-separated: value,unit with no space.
105,A
